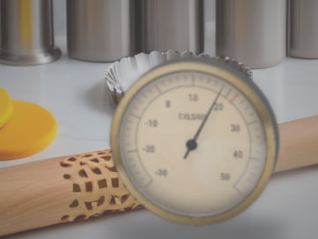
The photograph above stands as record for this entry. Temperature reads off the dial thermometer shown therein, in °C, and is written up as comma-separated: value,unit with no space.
18,°C
